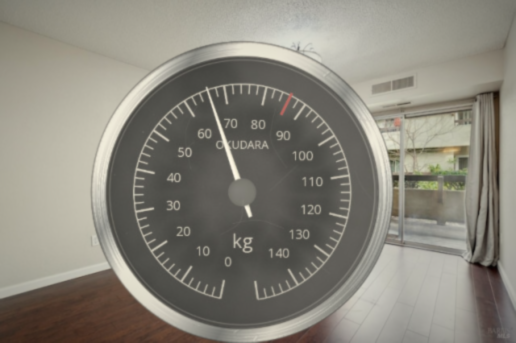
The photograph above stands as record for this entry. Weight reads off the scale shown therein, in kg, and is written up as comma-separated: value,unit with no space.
66,kg
